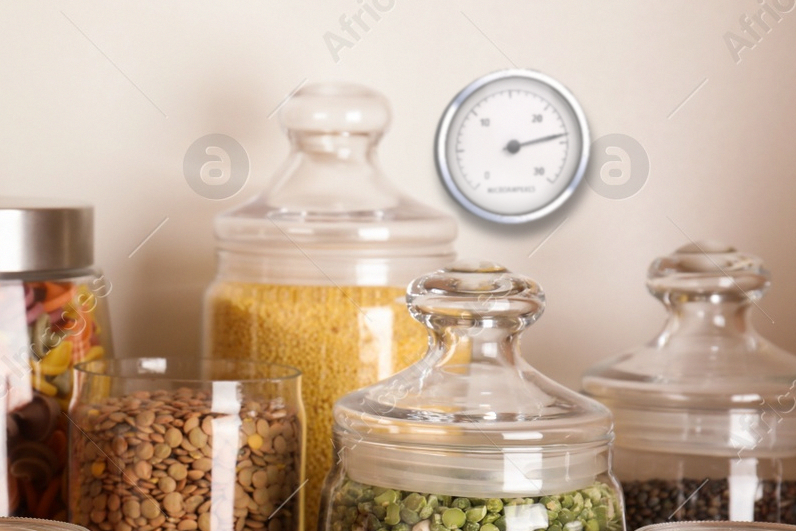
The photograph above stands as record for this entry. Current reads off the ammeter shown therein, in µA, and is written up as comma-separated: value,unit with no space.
24,µA
